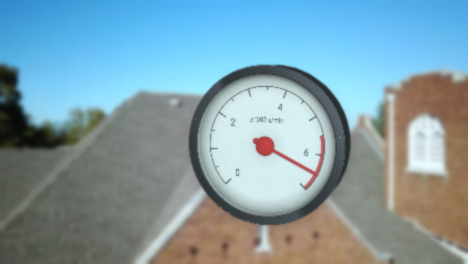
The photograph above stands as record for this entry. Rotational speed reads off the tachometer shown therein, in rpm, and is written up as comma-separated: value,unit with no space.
6500,rpm
